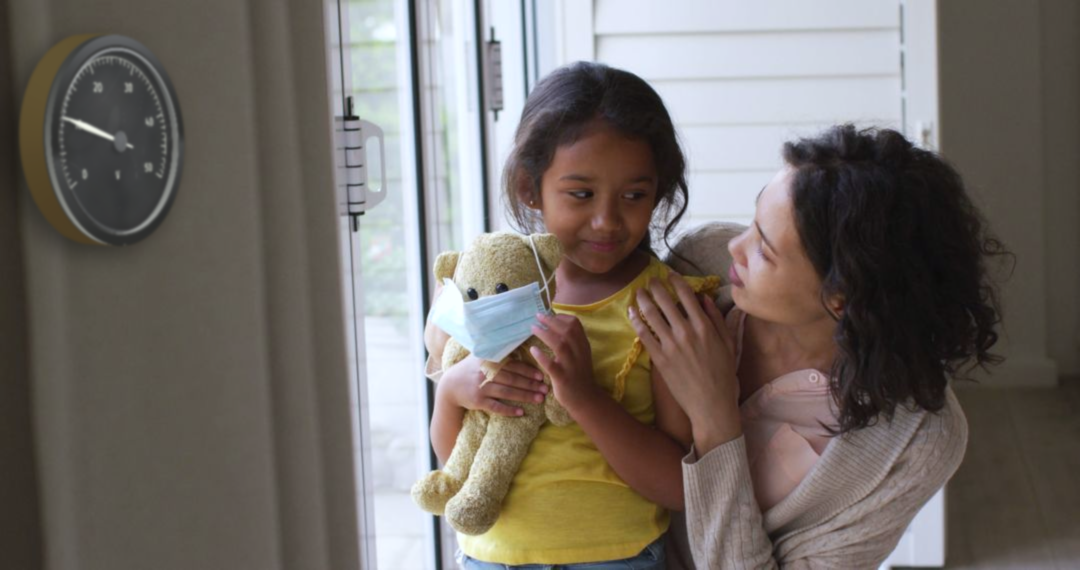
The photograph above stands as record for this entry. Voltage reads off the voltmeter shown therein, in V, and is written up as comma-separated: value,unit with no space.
10,V
